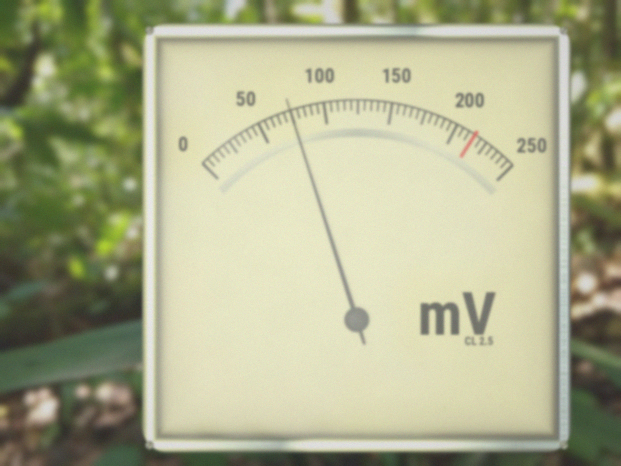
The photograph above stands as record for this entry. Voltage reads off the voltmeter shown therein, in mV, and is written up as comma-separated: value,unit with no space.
75,mV
